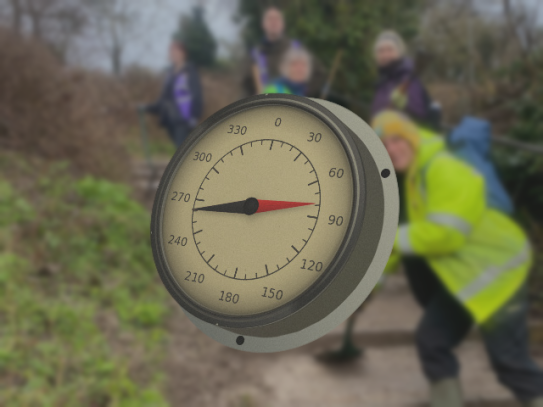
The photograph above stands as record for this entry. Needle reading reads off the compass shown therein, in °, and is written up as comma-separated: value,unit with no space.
80,°
